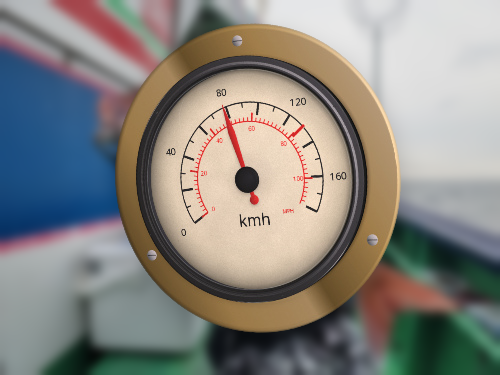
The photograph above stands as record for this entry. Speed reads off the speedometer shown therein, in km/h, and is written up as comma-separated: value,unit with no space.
80,km/h
